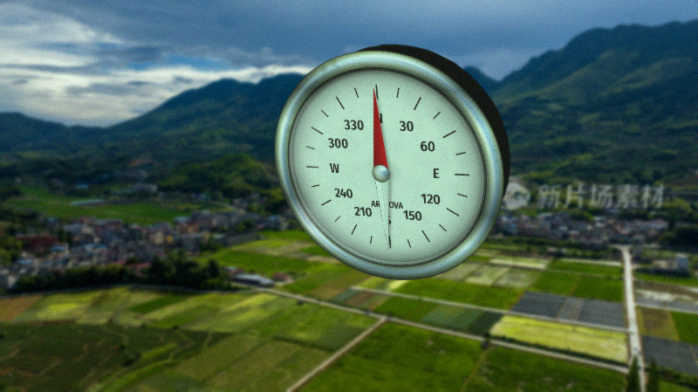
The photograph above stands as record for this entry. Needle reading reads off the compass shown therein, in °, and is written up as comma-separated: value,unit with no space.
0,°
